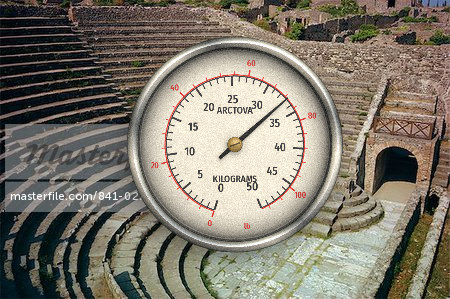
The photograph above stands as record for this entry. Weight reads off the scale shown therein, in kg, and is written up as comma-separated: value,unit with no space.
33,kg
